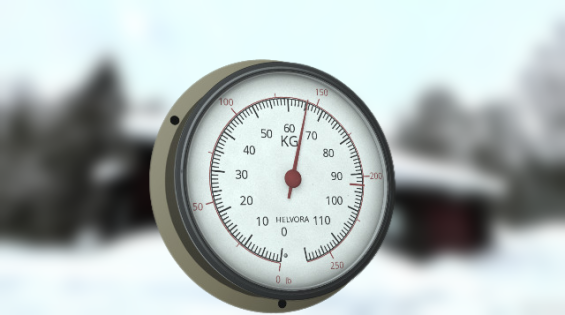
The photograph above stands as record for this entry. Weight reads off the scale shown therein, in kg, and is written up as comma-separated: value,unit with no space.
65,kg
